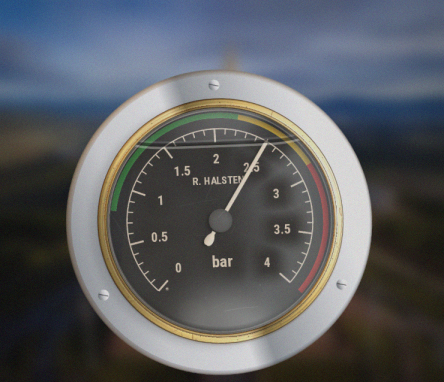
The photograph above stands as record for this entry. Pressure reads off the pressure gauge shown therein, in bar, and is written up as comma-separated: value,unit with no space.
2.5,bar
